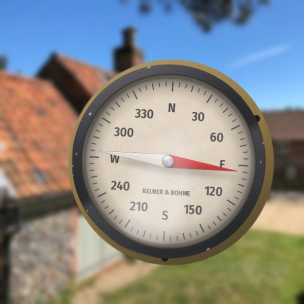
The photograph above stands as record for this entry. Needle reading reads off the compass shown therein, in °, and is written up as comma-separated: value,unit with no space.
95,°
